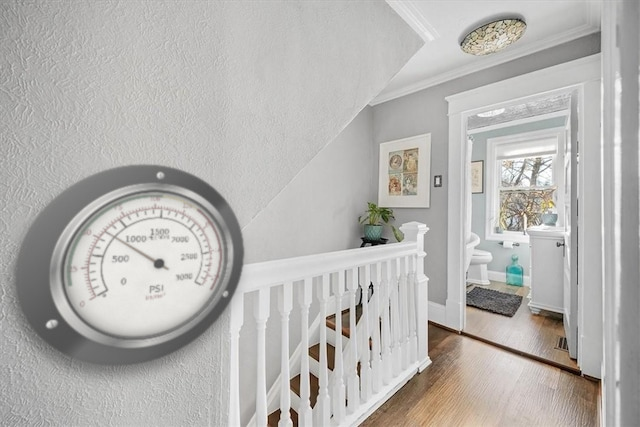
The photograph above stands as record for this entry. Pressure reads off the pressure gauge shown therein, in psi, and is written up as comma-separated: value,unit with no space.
800,psi
